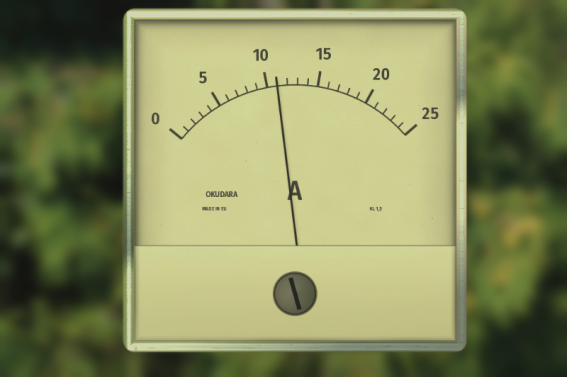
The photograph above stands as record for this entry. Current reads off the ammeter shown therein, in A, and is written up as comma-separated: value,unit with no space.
11,A
